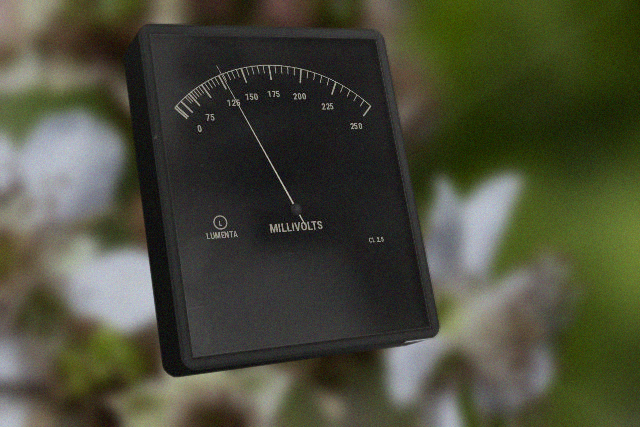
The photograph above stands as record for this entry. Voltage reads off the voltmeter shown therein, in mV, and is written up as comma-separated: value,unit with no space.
125,mV
